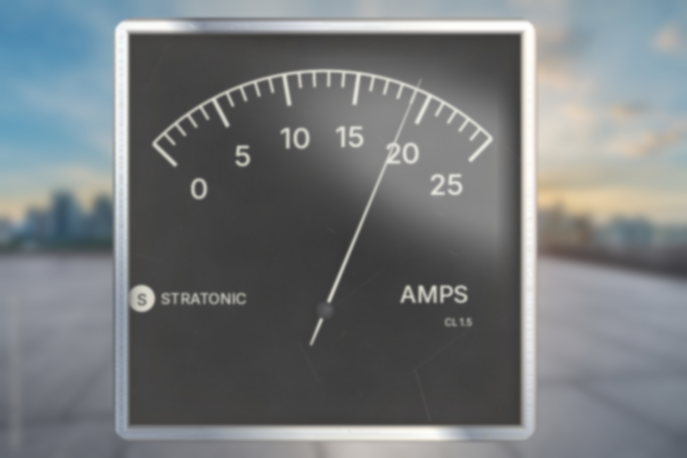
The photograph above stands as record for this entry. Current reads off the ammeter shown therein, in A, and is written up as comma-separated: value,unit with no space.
19,A
